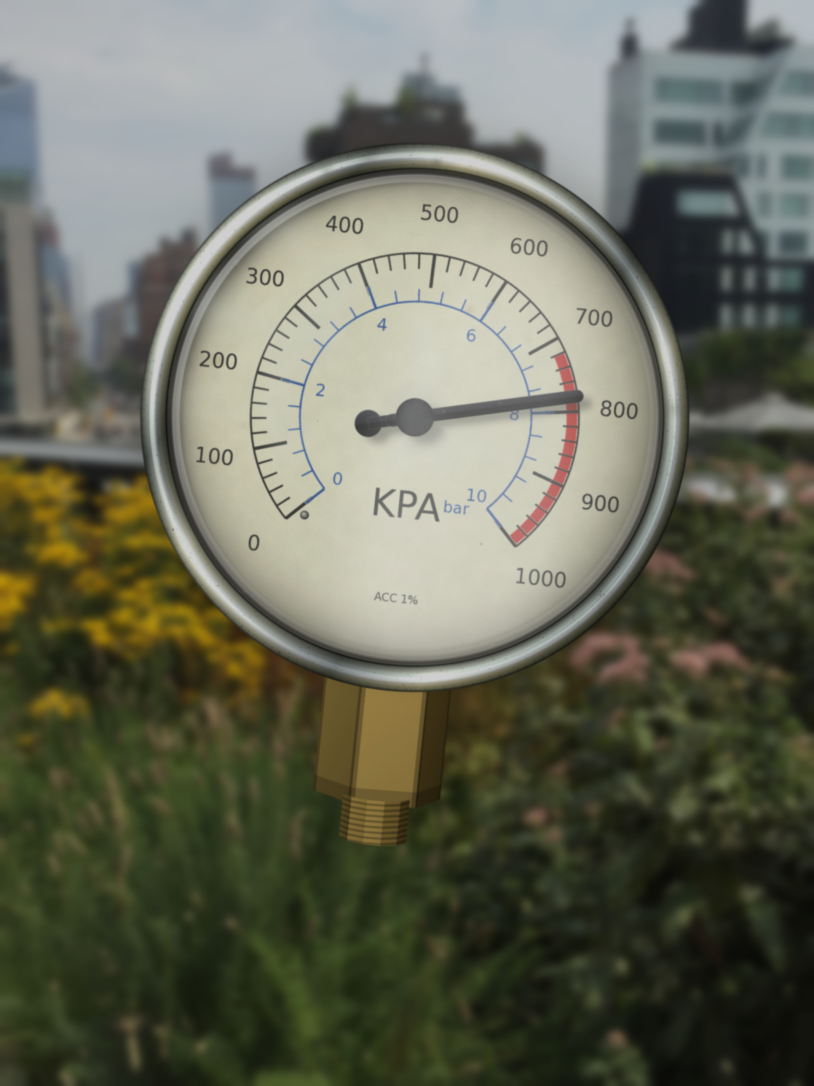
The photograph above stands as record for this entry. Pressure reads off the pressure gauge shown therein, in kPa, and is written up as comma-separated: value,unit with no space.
780,kPa
